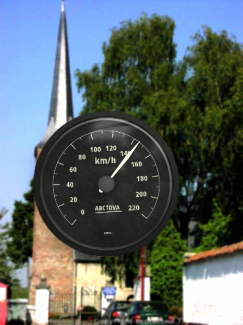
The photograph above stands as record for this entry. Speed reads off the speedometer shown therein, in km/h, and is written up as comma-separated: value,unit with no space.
145,km/h
